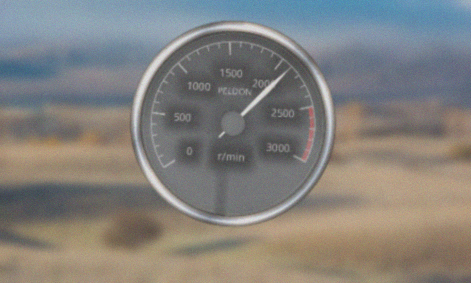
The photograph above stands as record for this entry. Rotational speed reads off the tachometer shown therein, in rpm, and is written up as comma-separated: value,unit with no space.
2100,rpm
